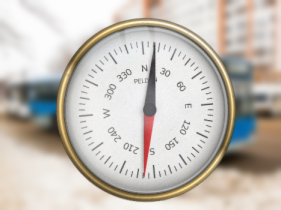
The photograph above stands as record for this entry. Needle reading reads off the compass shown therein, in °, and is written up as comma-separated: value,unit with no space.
190,°
